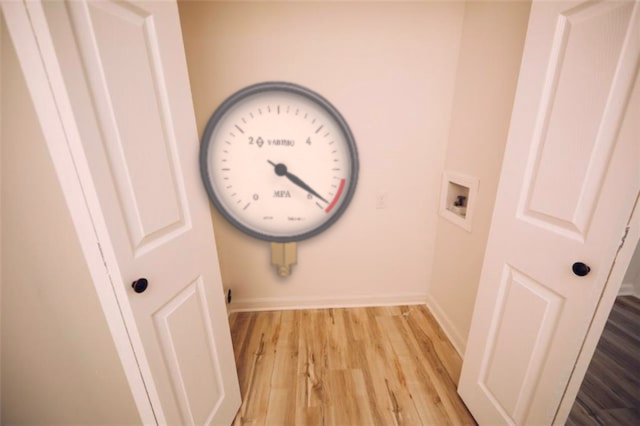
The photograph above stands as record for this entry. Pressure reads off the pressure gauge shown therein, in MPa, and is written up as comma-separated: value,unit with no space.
5.8,MPa
